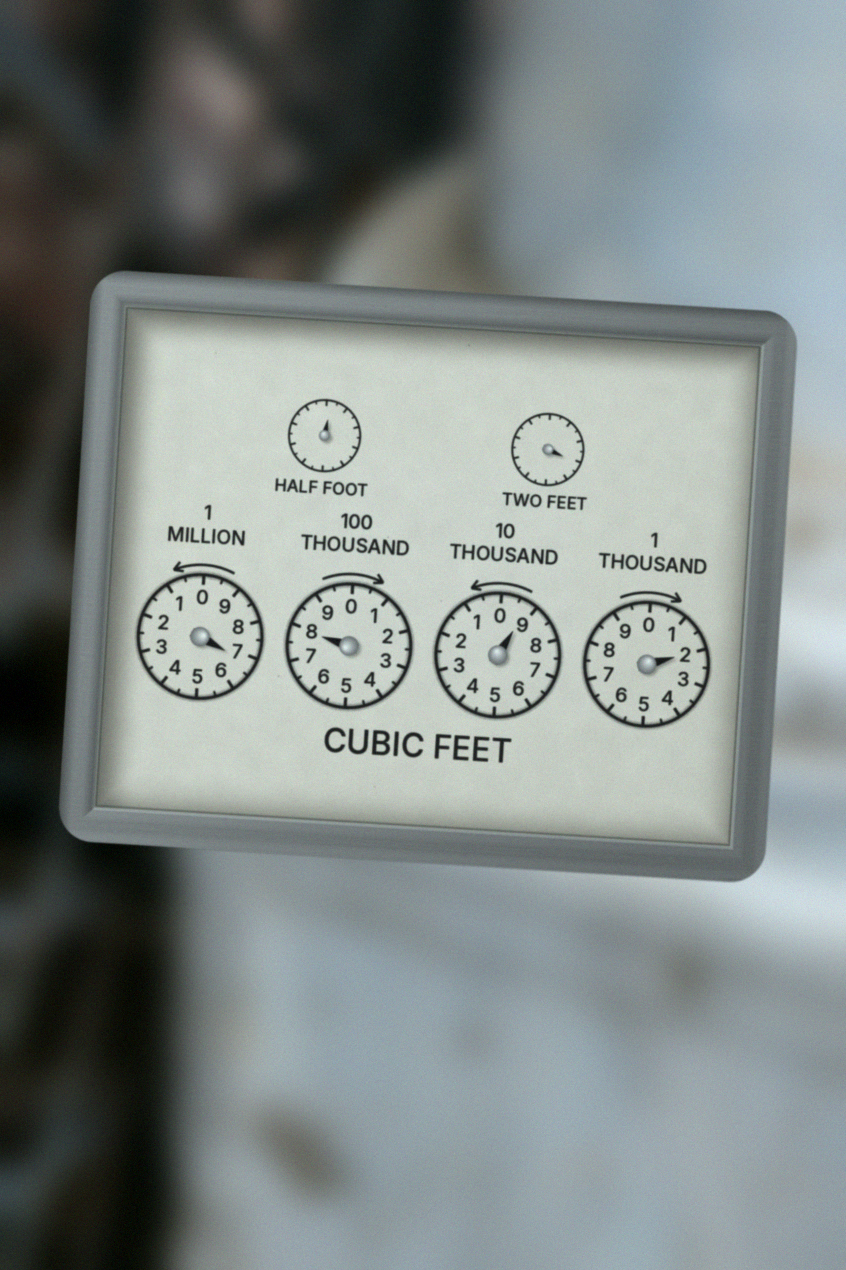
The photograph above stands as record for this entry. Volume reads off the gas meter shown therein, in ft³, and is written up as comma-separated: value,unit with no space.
679200,ft³
